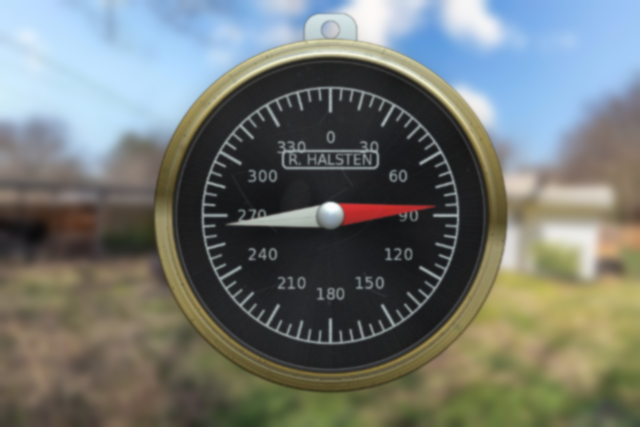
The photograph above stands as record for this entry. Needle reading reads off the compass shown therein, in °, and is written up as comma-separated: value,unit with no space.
85,°
